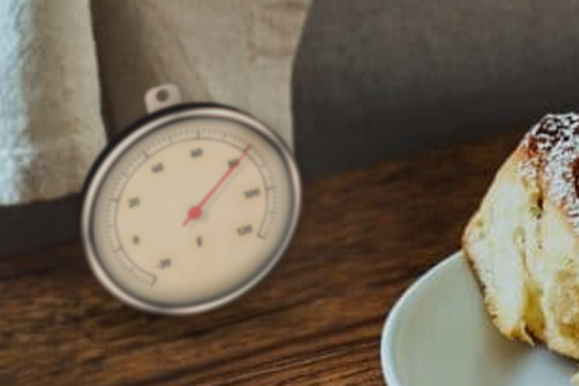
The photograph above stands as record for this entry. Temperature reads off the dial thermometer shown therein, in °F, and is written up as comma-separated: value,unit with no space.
80,°F
